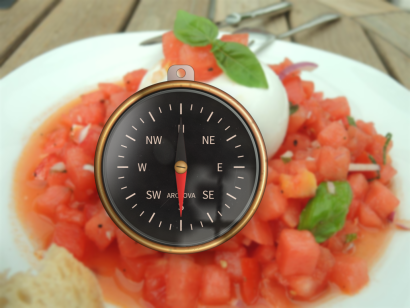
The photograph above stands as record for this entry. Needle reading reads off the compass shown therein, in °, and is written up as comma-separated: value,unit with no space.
180,°
